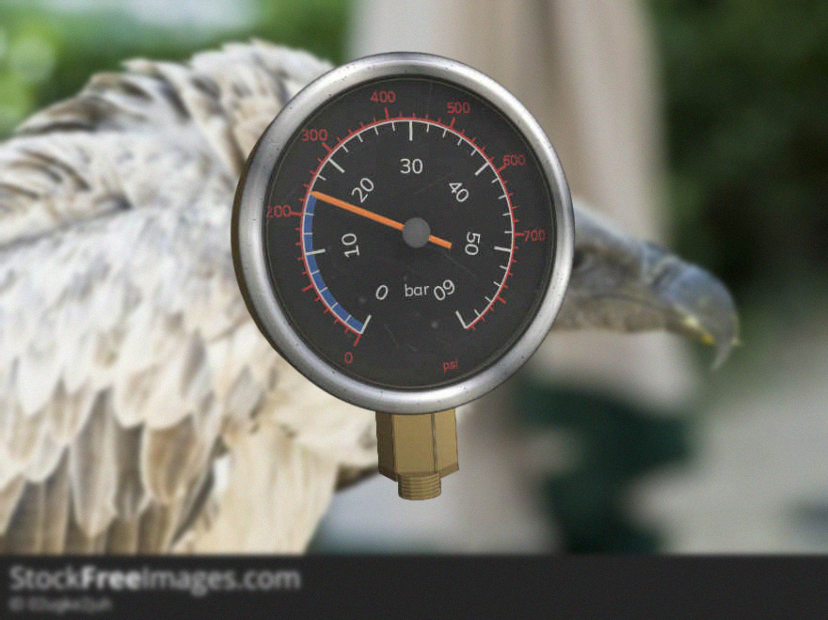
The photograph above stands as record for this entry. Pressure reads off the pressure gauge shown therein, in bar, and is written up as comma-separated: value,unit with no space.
16,bar
